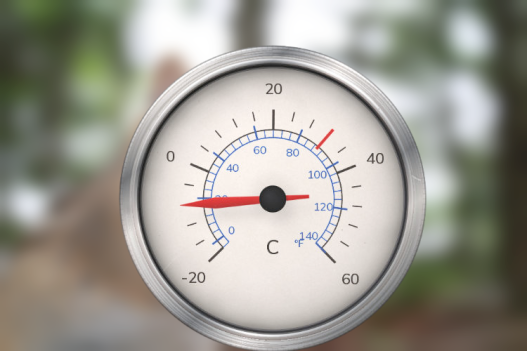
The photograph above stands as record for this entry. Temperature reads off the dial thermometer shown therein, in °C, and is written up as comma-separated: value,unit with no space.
-8,°C
